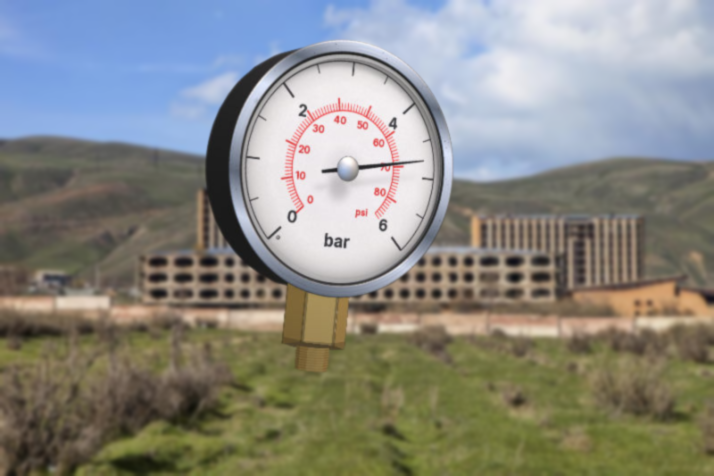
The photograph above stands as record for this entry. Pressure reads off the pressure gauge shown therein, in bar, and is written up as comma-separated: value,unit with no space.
4.75,bar
